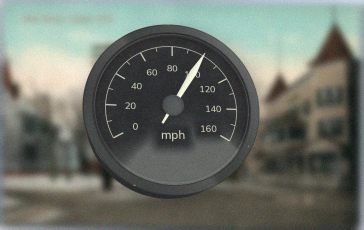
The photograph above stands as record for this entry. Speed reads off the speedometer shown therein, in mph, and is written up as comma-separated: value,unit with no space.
100,mph
